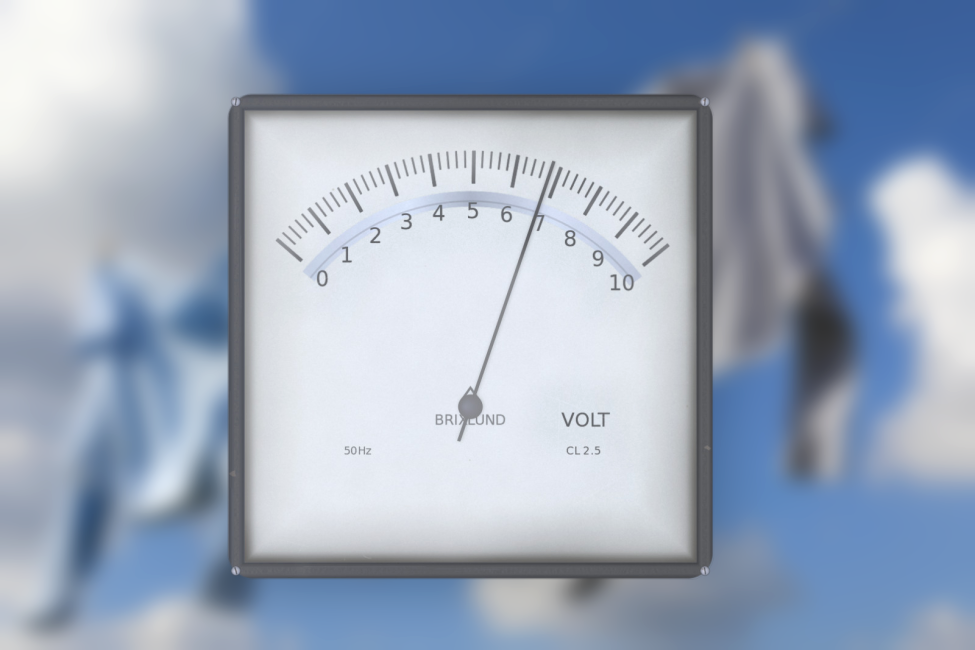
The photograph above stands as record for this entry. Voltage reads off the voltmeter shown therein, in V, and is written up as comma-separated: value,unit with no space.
6.8,V
